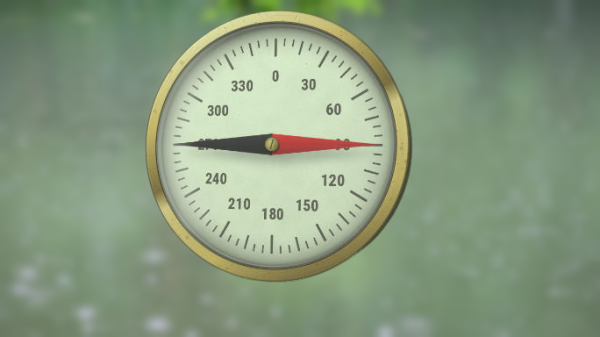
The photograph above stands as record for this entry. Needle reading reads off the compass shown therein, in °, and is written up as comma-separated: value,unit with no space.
90,°
